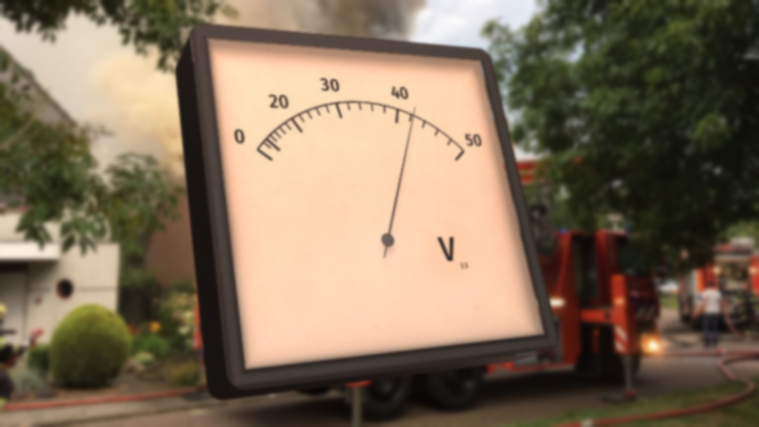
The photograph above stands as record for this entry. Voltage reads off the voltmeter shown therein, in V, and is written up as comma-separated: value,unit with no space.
42,V
